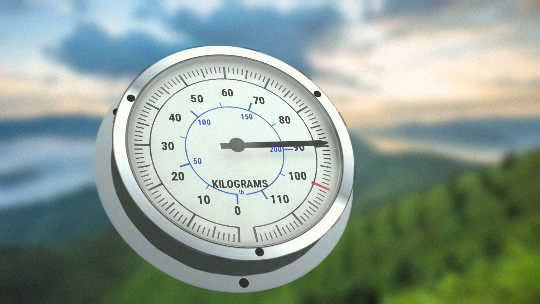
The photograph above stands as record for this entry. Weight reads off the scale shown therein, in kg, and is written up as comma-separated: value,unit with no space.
90,kg
